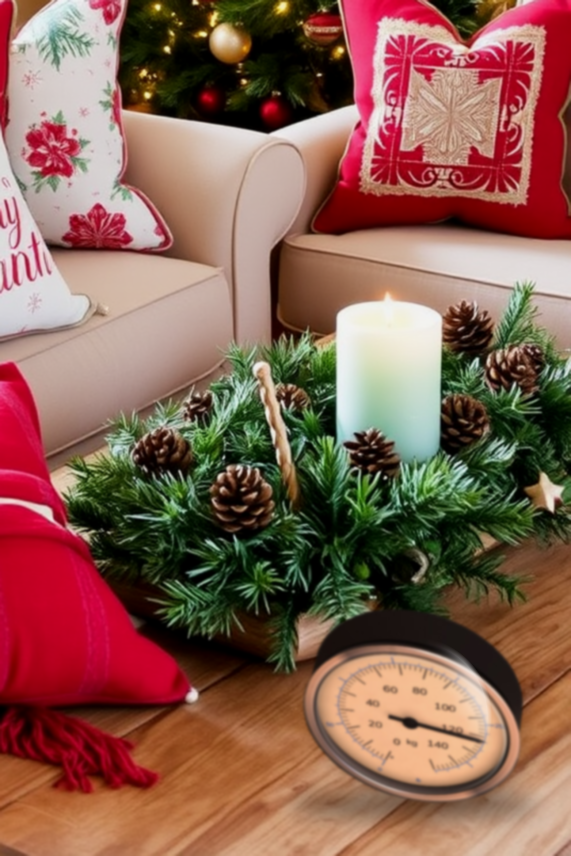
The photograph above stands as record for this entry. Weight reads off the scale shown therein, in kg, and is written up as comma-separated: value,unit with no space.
120,kg
